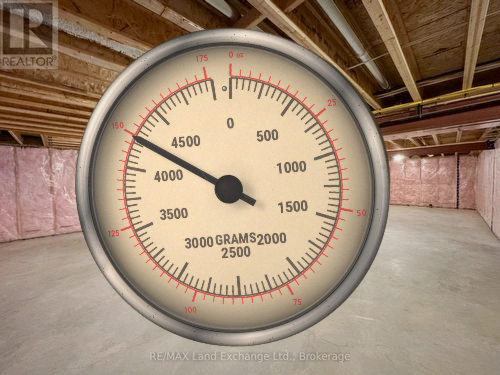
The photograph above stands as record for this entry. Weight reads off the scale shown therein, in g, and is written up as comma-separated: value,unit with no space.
4250,g
